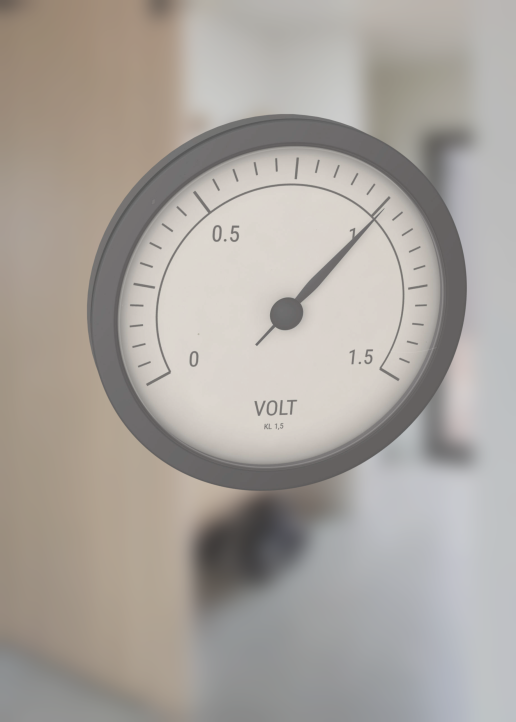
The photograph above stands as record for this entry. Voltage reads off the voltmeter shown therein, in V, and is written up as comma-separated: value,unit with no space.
1,V
